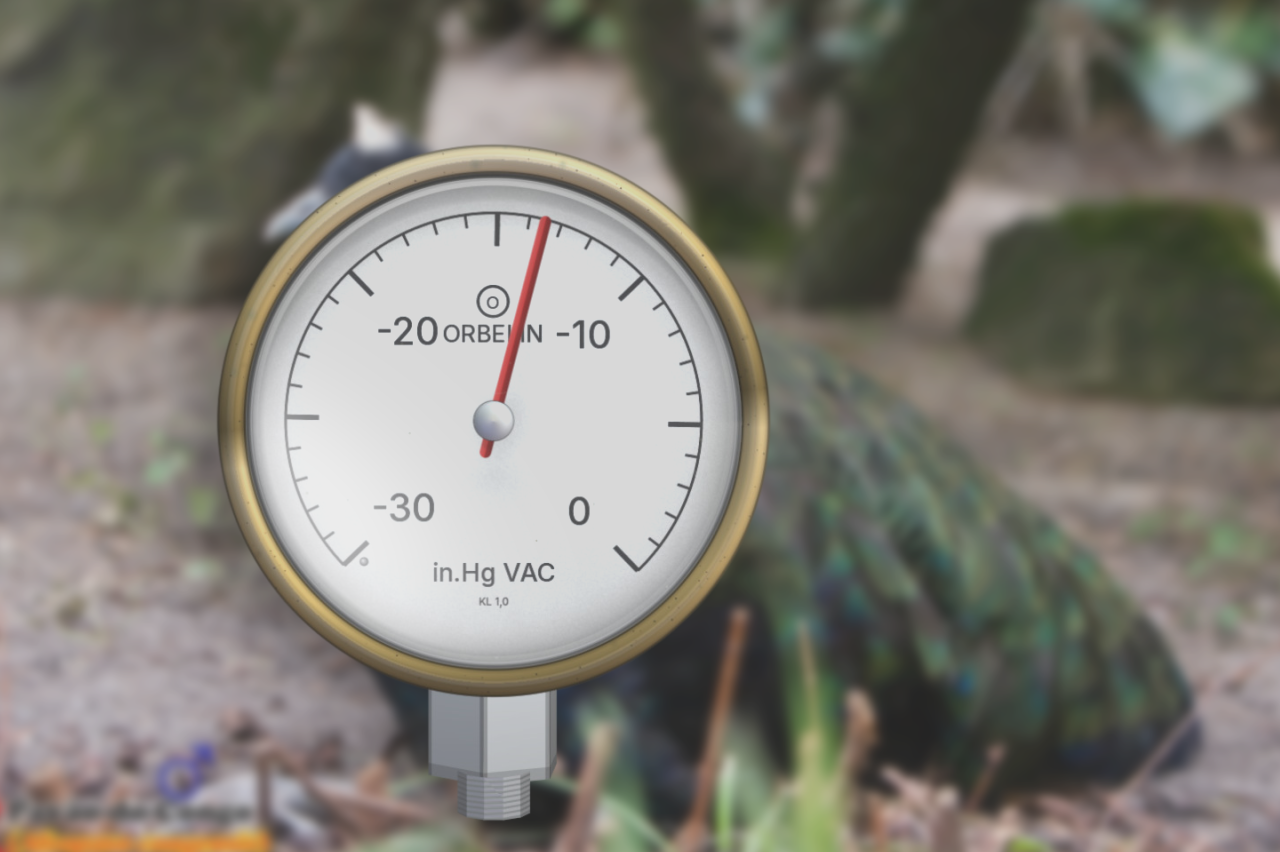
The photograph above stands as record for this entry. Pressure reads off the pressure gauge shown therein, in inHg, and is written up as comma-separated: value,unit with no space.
-13.5,inHg
